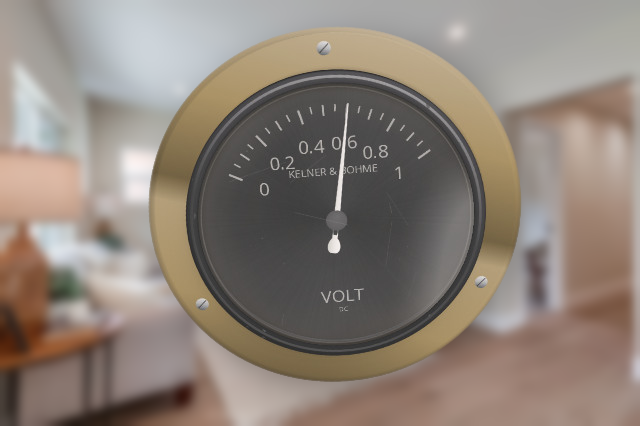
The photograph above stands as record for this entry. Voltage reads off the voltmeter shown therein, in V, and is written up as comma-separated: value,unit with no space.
0.6,V
